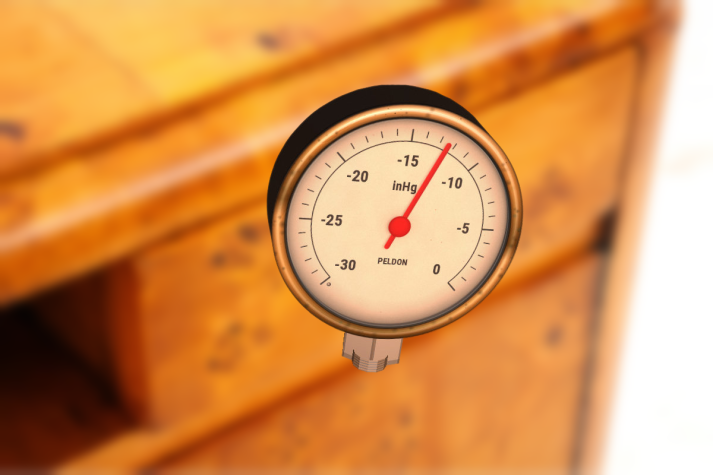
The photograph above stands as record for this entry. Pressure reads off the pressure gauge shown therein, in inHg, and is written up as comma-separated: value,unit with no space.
-12.5,inHg
